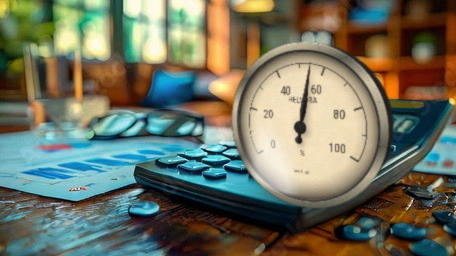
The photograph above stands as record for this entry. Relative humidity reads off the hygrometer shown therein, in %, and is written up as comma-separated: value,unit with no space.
55,%
